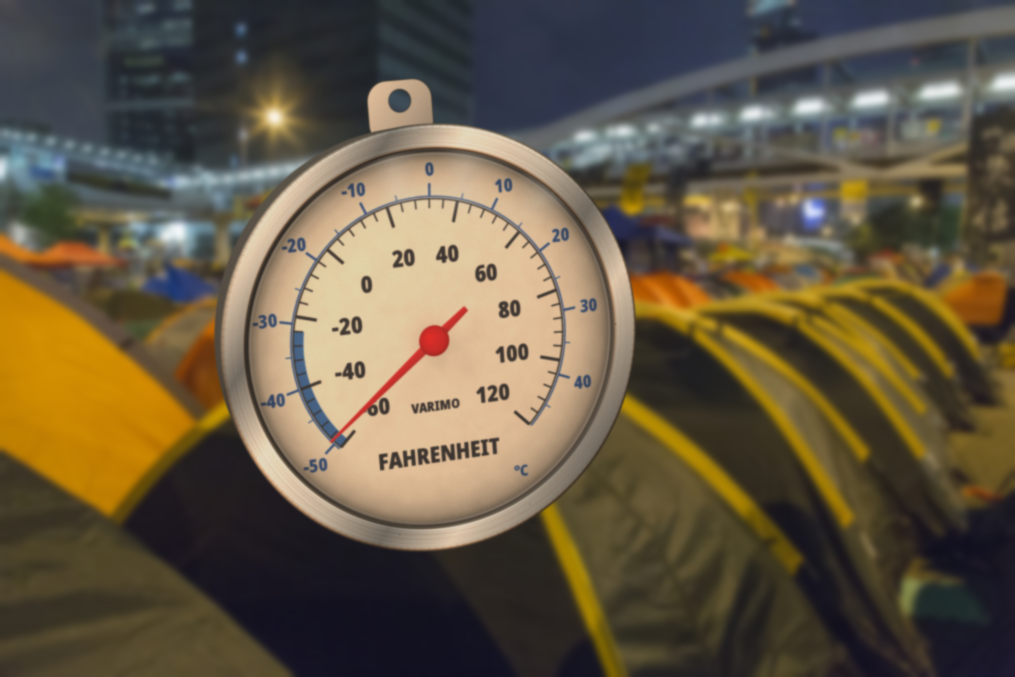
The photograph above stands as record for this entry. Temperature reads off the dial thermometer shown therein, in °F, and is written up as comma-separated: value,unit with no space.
-56,°F
